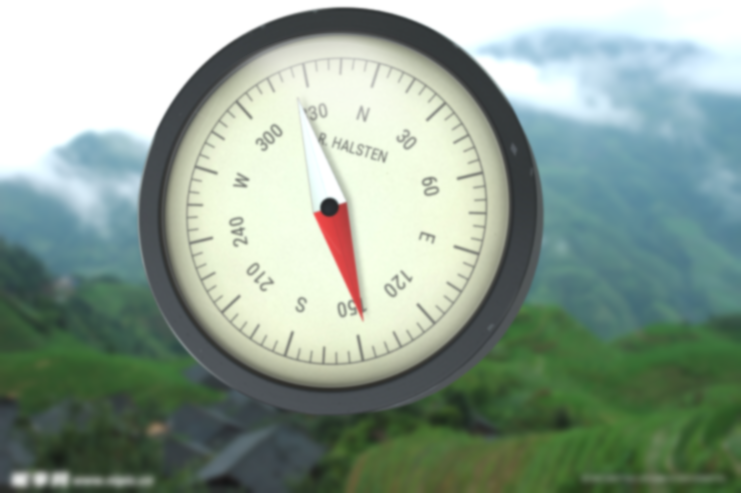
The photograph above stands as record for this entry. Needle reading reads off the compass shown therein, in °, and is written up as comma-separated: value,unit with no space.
145,°
